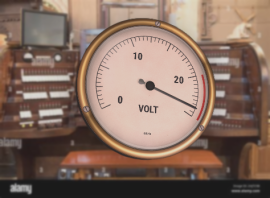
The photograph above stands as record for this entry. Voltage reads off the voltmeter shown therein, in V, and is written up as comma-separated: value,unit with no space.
24,V
